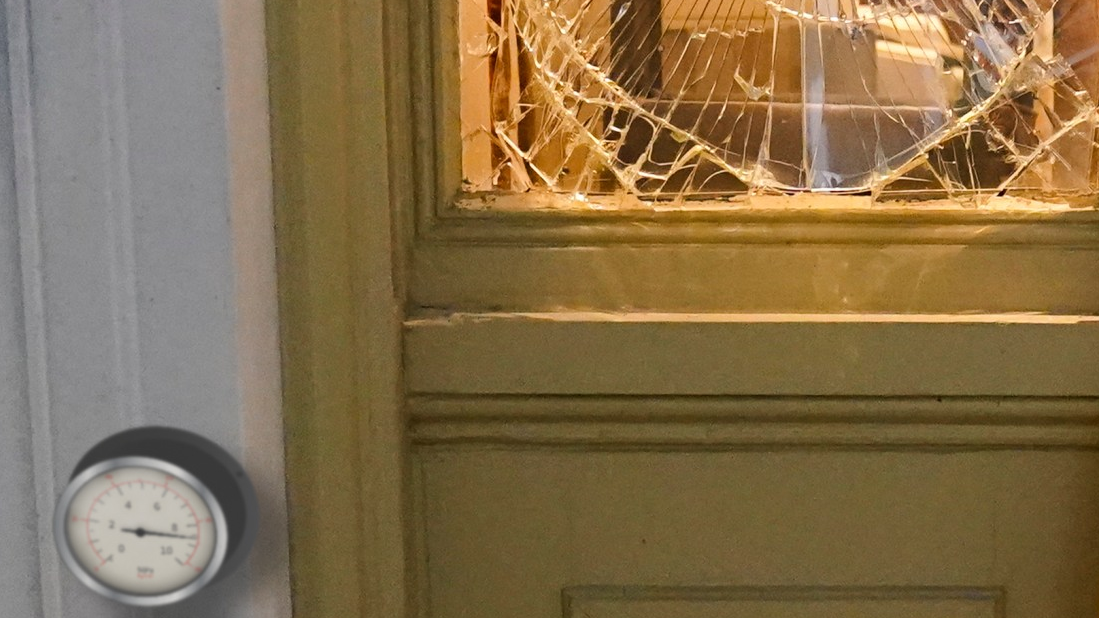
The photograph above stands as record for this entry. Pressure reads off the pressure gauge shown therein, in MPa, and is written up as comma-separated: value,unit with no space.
8.5,MPa
